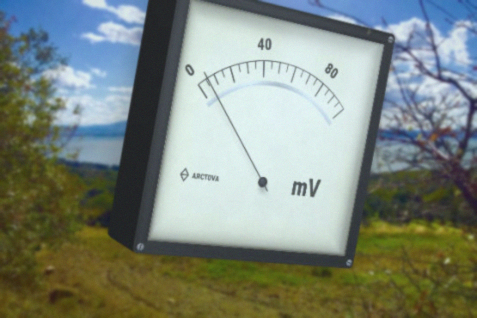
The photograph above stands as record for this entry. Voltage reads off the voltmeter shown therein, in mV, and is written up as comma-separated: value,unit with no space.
5,mV
